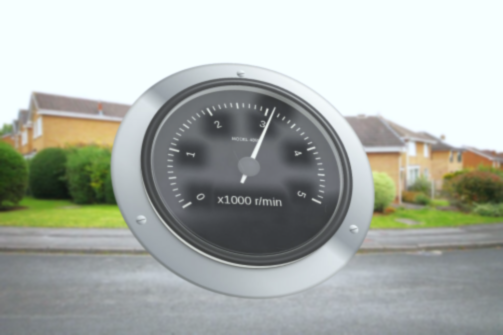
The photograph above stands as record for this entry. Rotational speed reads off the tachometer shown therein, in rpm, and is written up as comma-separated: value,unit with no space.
3100,rpm
